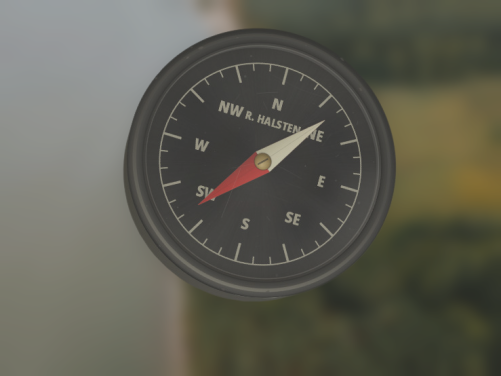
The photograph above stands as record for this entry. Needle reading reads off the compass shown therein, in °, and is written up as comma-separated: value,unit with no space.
220,°
